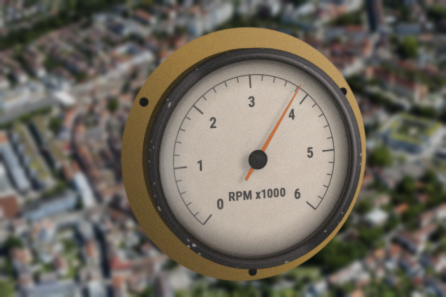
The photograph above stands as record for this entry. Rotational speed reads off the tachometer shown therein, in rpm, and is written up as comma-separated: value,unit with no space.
3800,rpm
